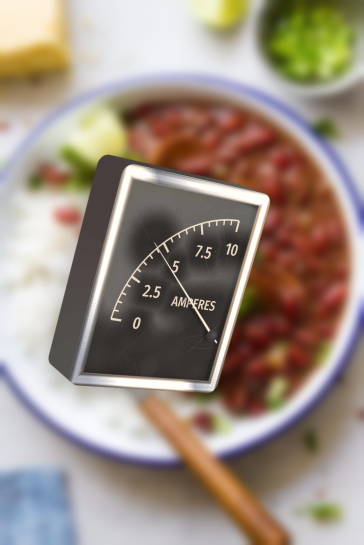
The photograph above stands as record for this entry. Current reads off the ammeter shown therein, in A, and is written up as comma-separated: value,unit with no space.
4.5,A
